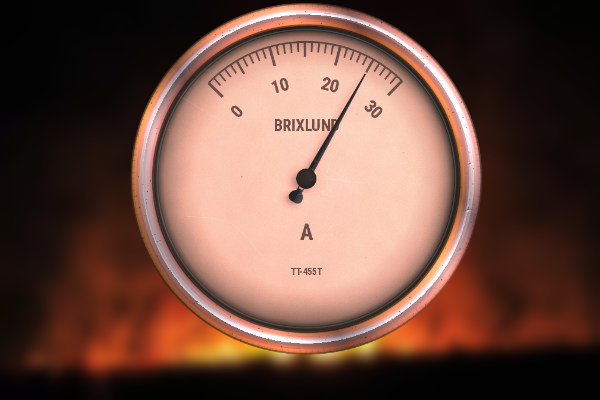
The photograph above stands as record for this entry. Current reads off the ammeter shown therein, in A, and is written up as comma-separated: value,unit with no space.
25,A
